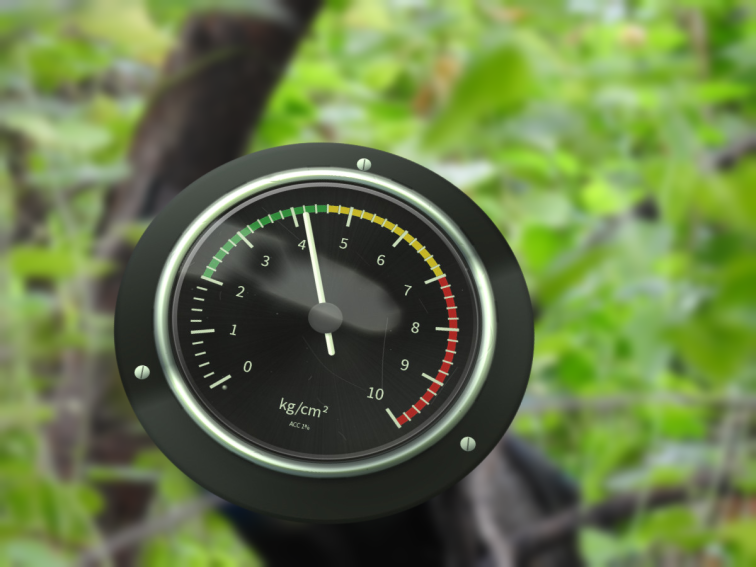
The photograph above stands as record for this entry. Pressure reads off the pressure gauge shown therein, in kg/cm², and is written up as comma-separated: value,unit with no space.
4.2,kg/cm²
